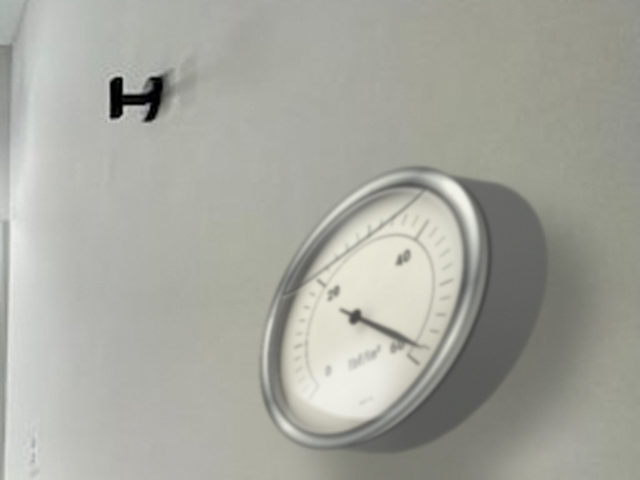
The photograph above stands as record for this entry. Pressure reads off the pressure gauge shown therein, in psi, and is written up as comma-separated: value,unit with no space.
58,psi
